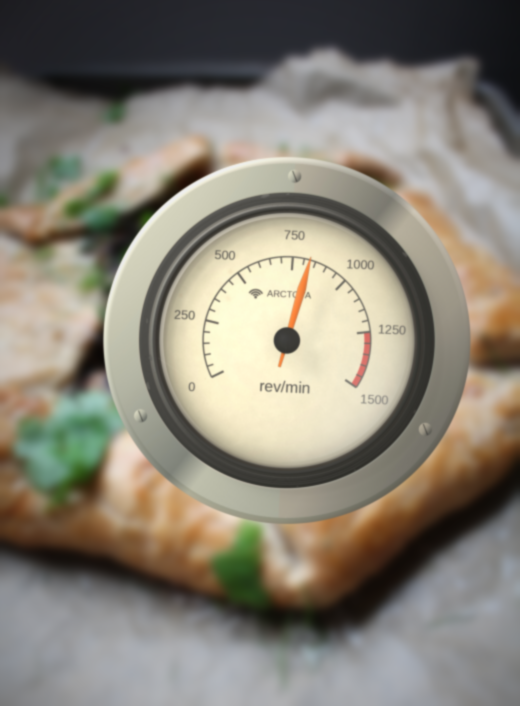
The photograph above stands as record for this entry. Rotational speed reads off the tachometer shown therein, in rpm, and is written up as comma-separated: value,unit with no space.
825,rpm
